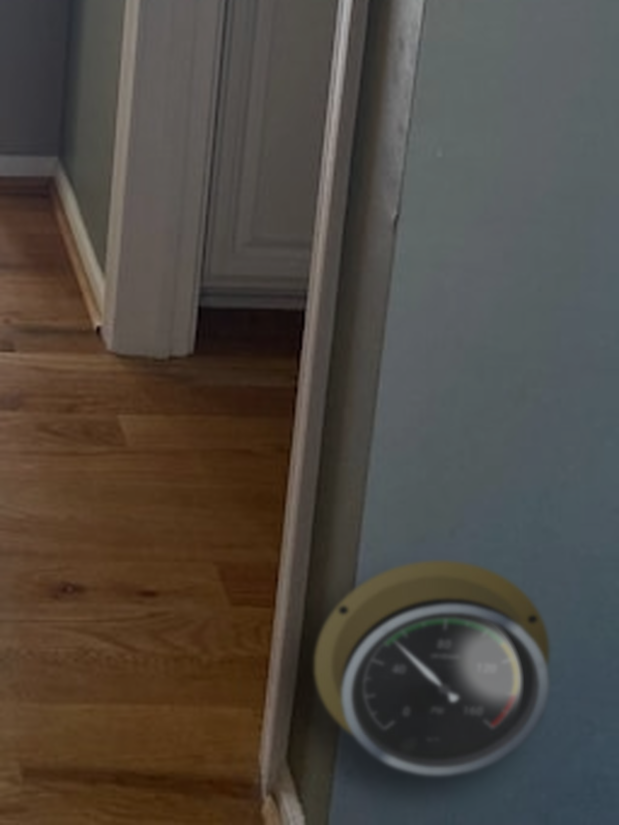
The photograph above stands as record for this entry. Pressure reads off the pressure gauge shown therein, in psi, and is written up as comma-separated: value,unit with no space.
55,psi
